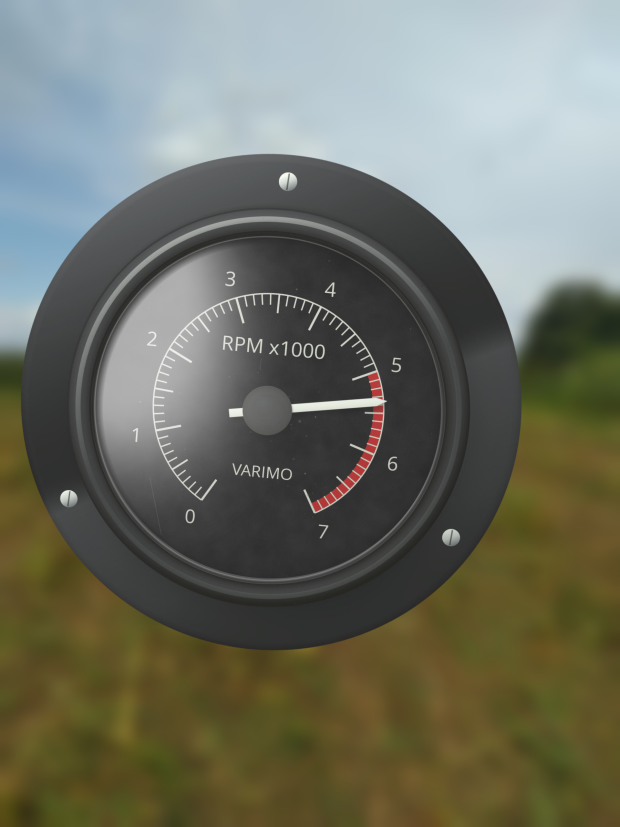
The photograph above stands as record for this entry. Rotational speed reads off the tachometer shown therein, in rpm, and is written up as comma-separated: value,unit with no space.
5350,rpm
